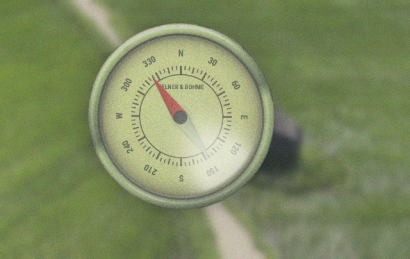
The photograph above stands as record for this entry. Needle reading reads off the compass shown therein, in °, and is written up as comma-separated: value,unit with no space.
325,°
